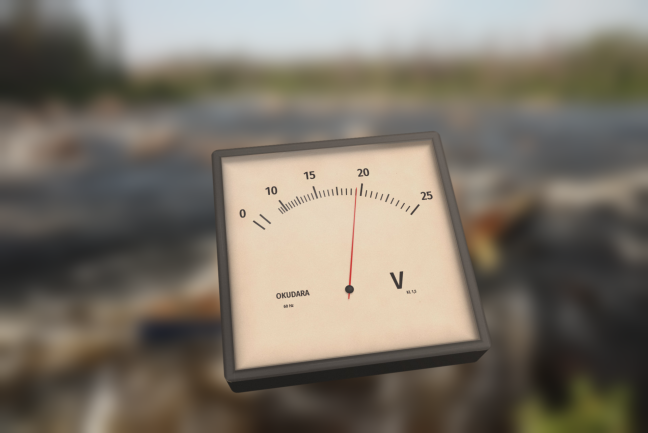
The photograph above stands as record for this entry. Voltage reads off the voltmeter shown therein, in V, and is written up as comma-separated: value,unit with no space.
19.5,V
